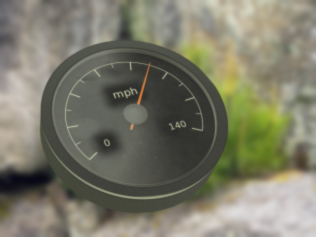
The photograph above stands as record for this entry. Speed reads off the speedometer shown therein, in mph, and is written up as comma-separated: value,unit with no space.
90,mph
